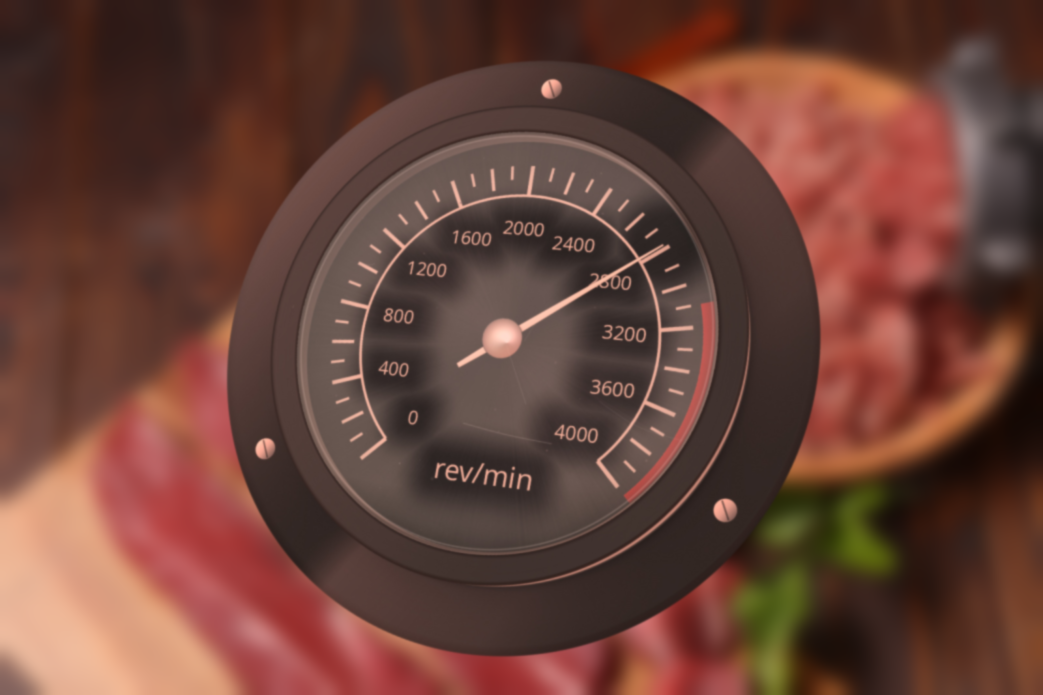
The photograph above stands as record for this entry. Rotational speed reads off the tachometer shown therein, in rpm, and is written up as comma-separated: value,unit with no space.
2800,rpm
